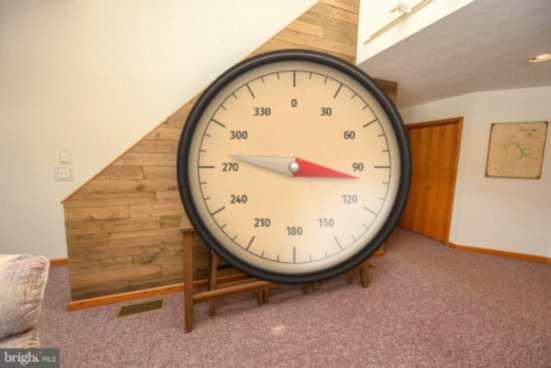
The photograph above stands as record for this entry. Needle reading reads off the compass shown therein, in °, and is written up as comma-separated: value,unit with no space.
100,°
